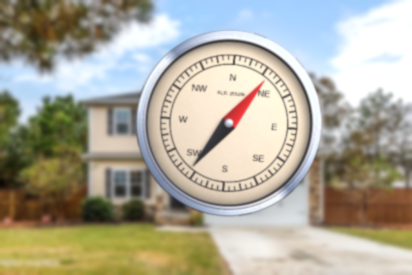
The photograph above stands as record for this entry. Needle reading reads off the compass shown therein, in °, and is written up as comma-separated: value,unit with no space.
35,°
